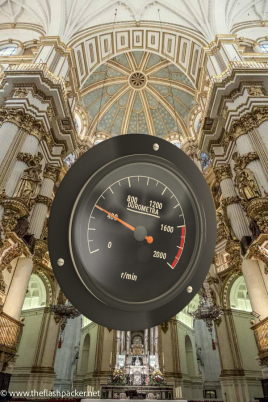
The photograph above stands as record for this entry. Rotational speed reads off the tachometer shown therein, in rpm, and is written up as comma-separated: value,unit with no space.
400,rpm
